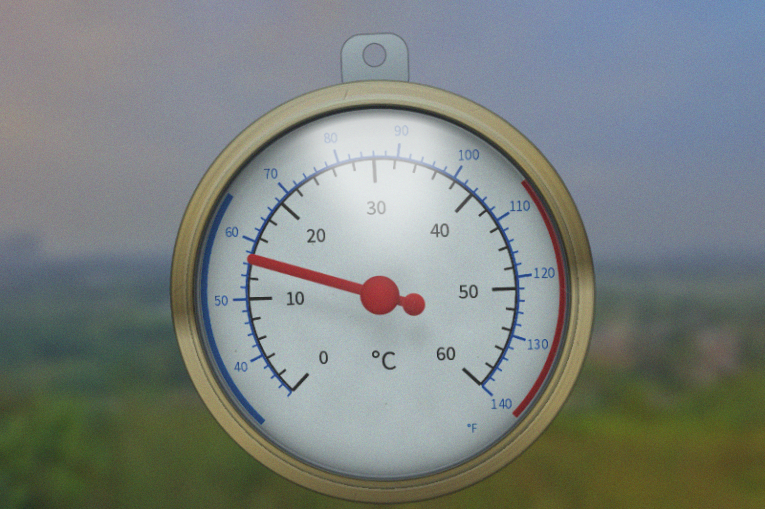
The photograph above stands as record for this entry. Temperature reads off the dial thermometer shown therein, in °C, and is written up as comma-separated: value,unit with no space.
14,°C
